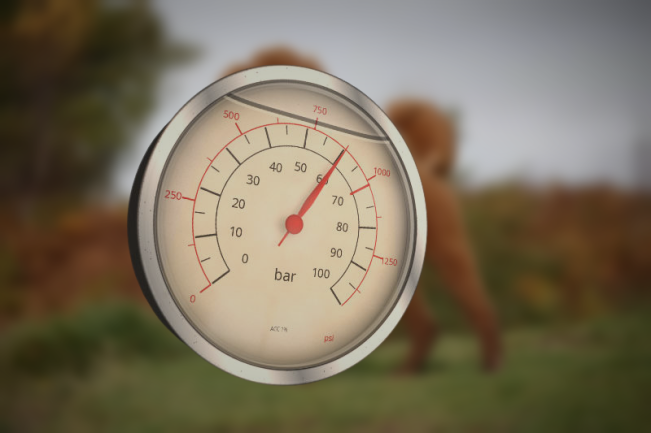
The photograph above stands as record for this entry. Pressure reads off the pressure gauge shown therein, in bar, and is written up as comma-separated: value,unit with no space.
60,bar
